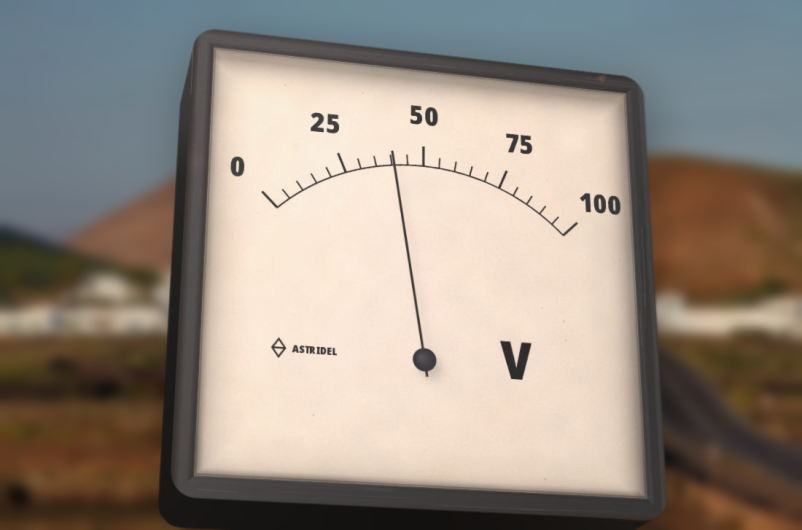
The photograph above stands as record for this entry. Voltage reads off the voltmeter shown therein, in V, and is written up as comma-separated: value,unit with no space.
40,V
